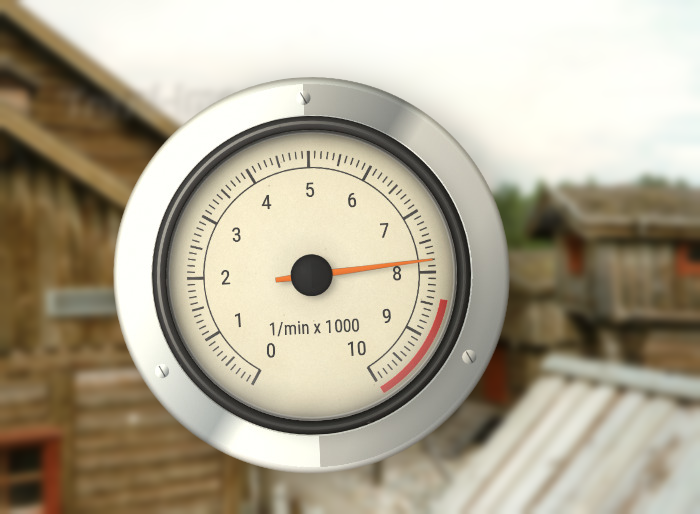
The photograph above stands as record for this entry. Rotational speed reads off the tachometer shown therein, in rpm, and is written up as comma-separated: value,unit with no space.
7800,rpm
